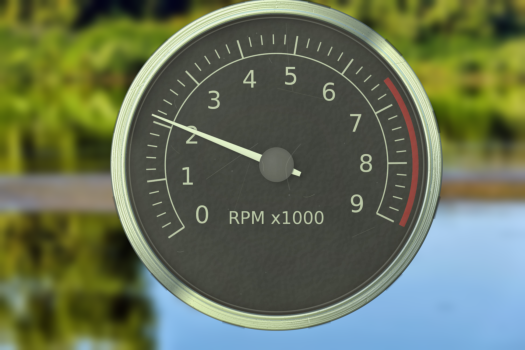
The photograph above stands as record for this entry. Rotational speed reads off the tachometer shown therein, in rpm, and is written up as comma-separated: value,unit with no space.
2100,rpm
